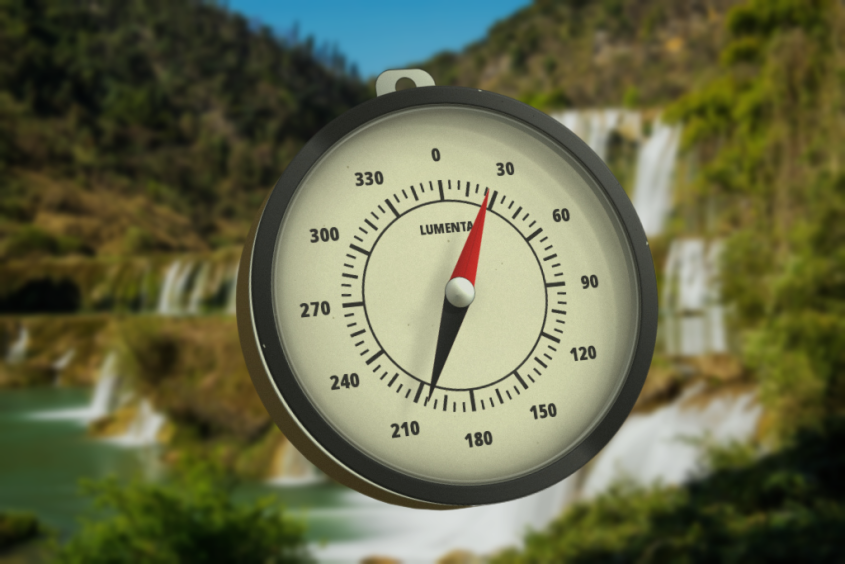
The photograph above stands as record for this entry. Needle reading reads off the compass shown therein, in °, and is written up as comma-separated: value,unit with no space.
25,°
